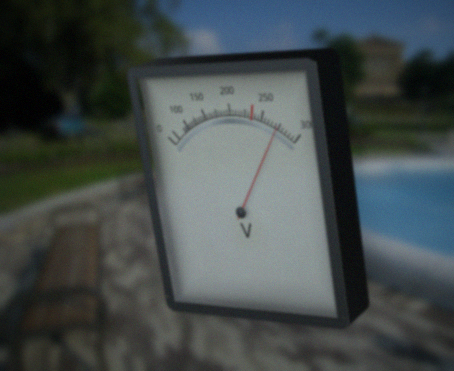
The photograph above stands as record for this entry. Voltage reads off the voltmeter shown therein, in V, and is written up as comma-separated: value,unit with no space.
275,V
